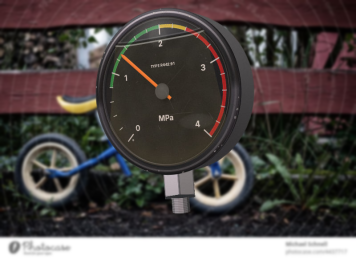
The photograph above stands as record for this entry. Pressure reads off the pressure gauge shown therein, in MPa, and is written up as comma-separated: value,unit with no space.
1.3,MPa
